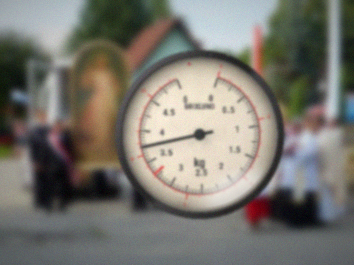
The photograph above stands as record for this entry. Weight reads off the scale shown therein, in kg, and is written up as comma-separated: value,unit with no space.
3.75,kg
